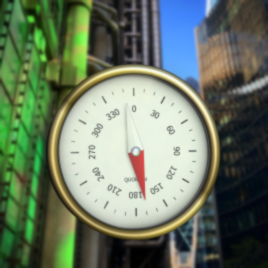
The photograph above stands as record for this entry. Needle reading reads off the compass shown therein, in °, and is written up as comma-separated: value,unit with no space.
170,°
